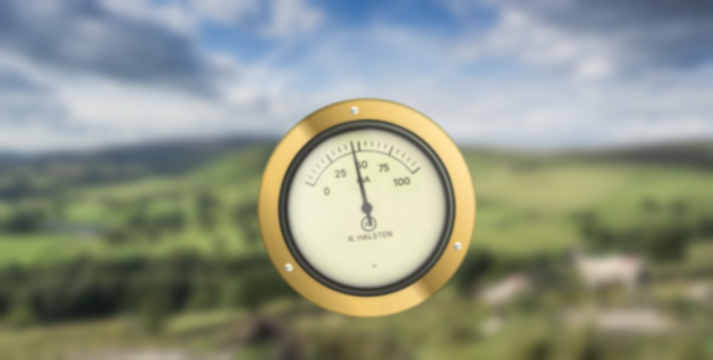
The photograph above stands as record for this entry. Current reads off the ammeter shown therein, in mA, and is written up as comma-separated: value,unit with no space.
45,mA
